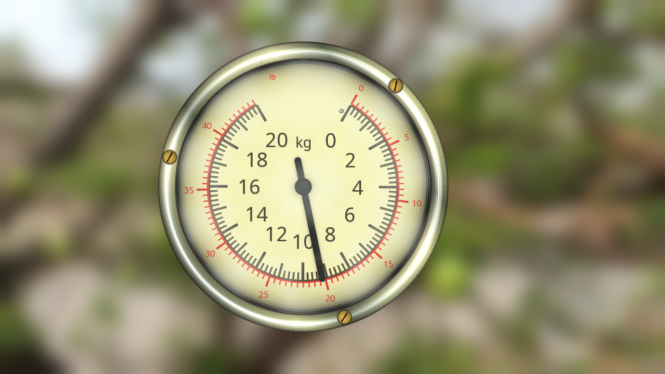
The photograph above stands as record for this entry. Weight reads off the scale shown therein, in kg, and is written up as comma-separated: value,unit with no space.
9.2,kg
